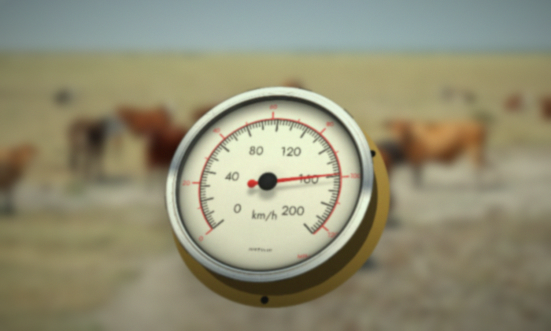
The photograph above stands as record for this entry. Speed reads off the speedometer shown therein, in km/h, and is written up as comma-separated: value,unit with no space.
160,km/h
